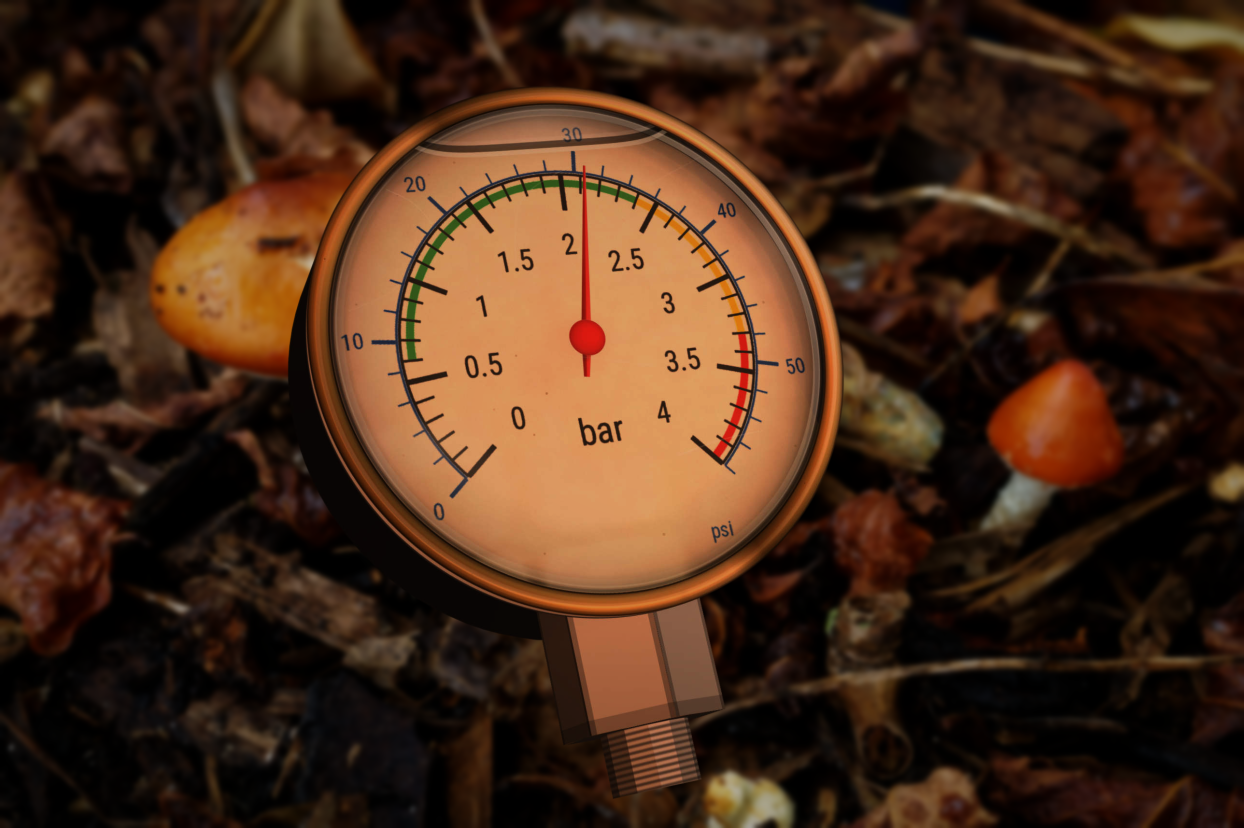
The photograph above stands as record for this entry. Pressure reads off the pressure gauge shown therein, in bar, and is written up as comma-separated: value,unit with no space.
2.1,bar
